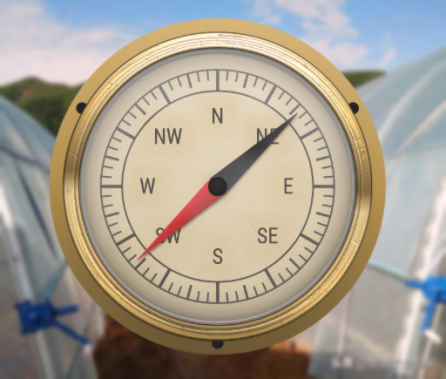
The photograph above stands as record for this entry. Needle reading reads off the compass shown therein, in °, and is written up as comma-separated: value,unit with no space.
227.5,°
